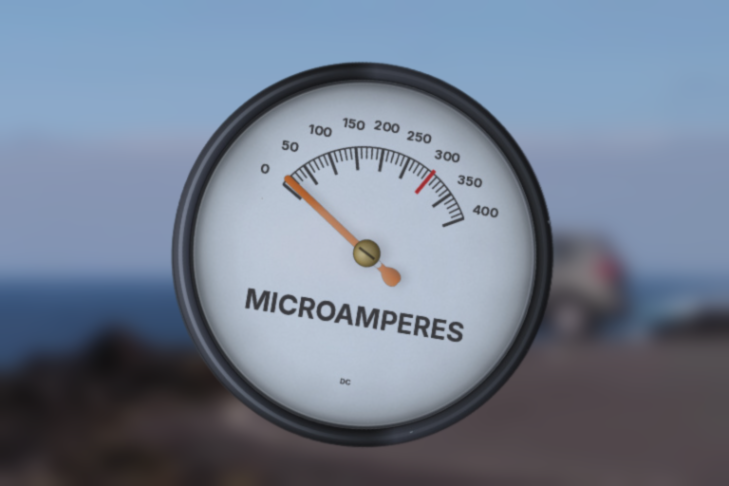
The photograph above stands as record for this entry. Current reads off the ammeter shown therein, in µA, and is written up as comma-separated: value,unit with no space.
10,µA
